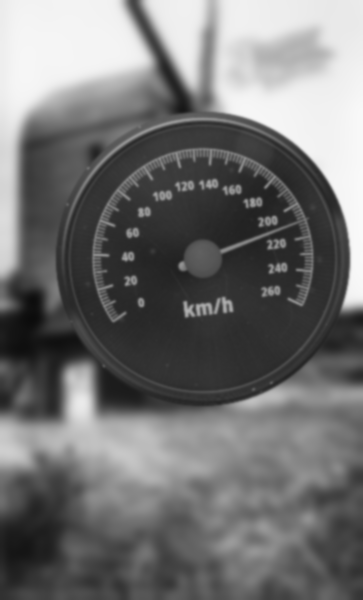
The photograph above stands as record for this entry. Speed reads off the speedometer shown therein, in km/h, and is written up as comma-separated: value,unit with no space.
210,km/h
